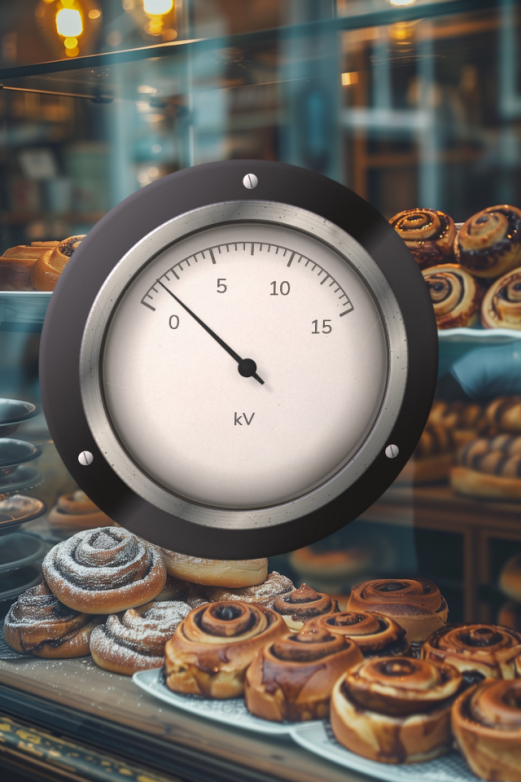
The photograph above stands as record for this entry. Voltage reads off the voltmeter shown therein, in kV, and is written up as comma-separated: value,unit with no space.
1.5,kV
